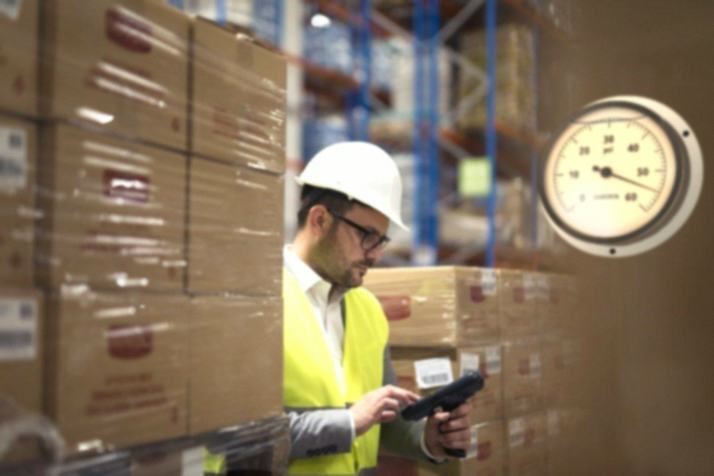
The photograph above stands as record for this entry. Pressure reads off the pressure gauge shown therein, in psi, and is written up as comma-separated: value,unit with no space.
55,psi
